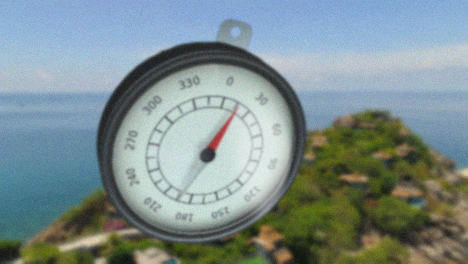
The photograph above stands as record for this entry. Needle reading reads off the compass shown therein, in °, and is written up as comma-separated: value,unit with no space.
15,°
